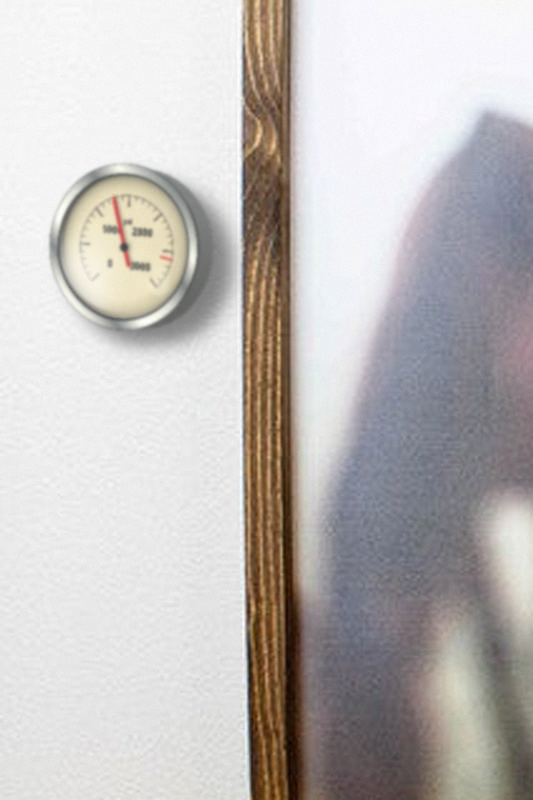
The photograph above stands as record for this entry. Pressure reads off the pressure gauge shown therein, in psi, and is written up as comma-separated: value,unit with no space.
1300,psi
